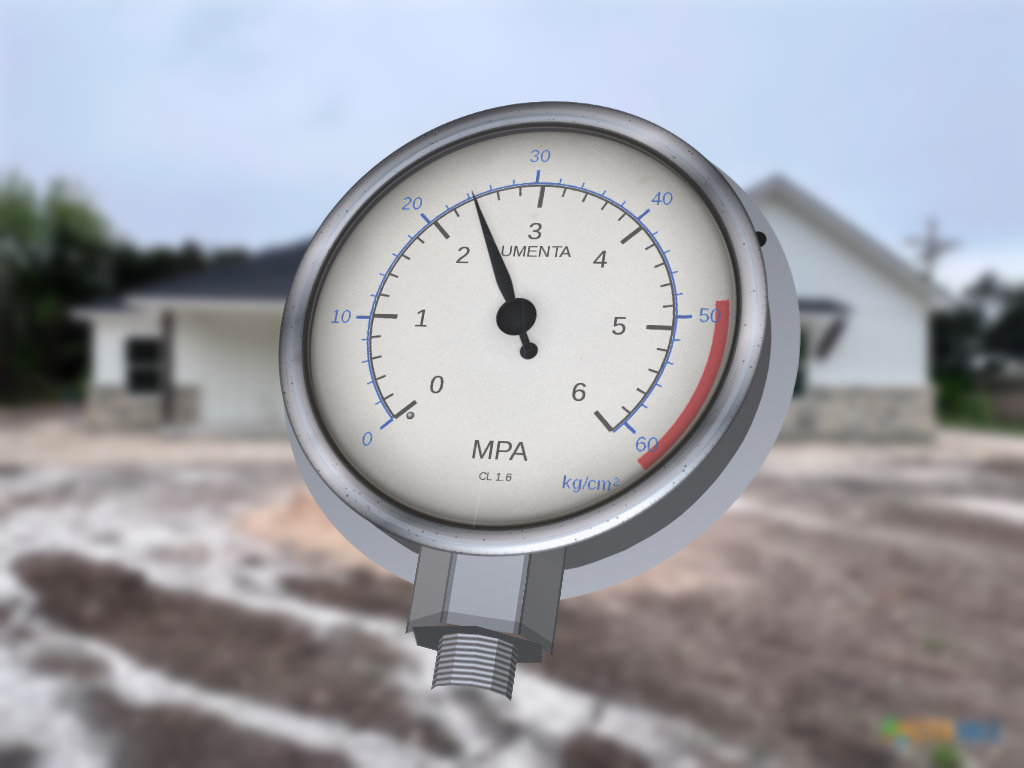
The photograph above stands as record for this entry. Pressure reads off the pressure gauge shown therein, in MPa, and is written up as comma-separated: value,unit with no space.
2.4,MPa
